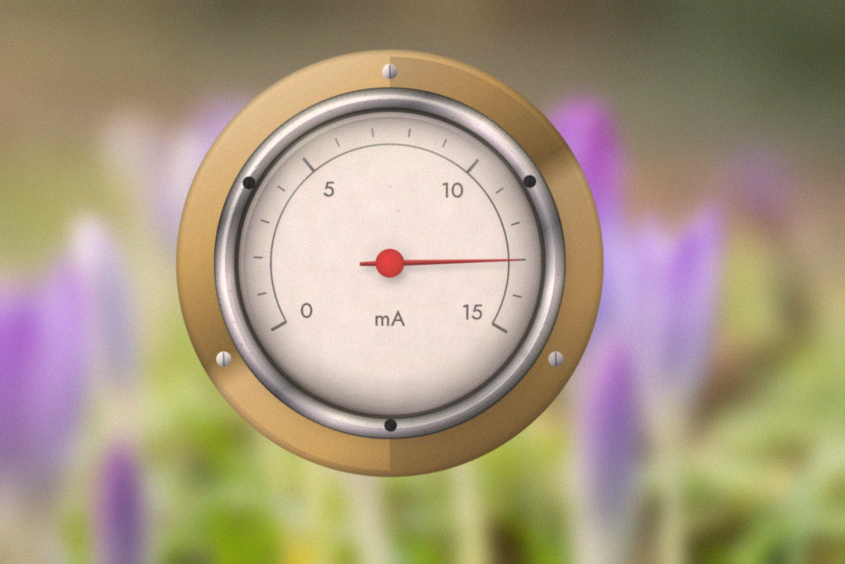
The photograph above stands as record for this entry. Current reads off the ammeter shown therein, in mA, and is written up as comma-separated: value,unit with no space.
13,mA
